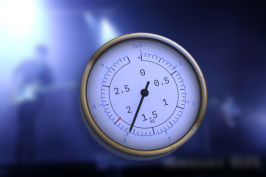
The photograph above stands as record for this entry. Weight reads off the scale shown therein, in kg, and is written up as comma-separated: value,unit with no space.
1.8,kg
